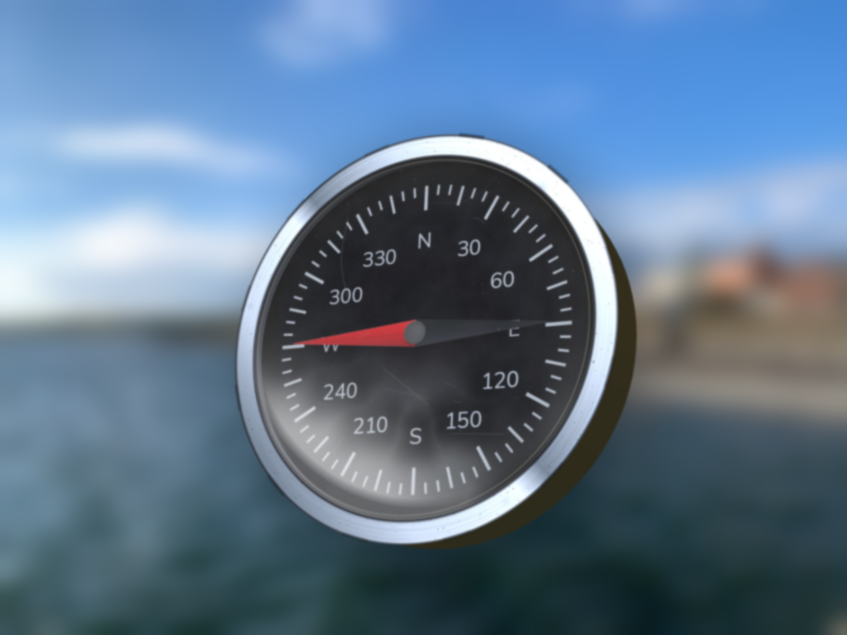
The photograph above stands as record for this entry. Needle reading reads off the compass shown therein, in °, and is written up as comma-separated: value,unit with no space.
270,°
